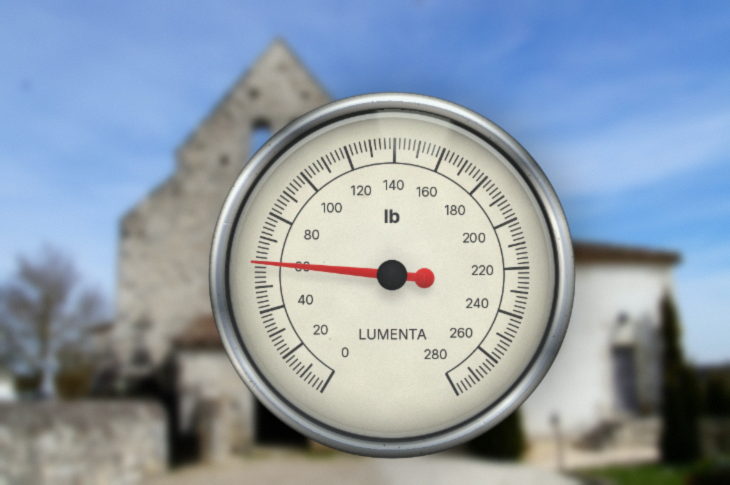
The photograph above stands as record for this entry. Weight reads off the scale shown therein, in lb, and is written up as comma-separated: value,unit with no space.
60,lb
